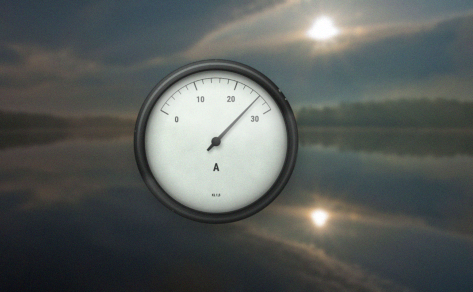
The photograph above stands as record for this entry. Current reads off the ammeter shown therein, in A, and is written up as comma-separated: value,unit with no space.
26,A
